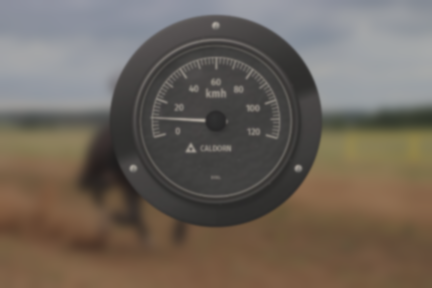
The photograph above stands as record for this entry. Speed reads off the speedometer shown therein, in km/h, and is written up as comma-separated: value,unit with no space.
10,km/h
